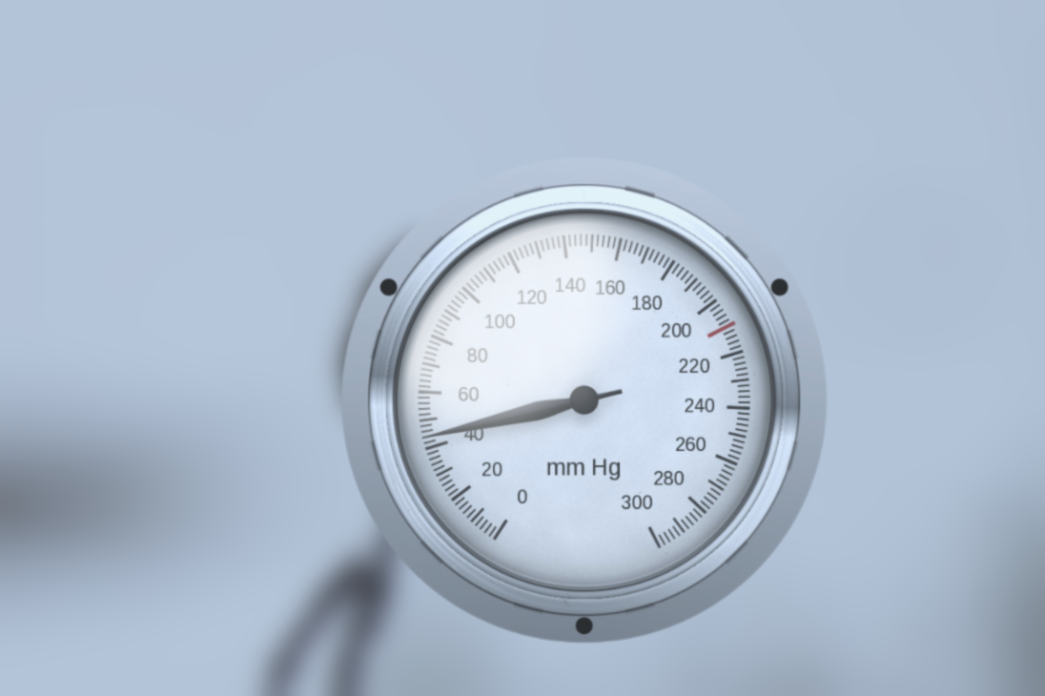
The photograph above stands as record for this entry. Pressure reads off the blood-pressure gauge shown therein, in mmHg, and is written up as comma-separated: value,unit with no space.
44,mmHg
